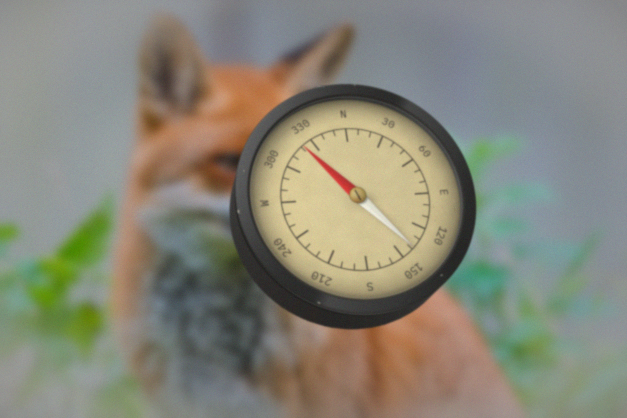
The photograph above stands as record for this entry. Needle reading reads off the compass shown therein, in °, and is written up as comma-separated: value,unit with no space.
320,°
